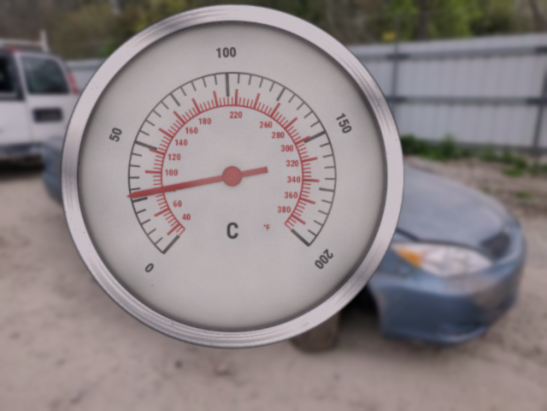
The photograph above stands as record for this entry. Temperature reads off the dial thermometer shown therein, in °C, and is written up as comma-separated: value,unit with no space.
27.5,°C
